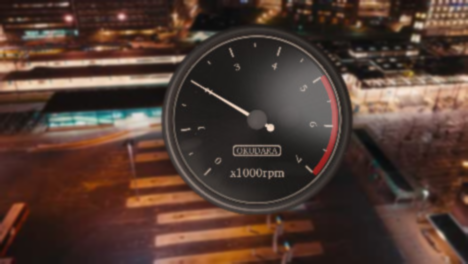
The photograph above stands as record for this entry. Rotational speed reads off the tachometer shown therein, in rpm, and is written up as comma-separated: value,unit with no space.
2000,rpm
